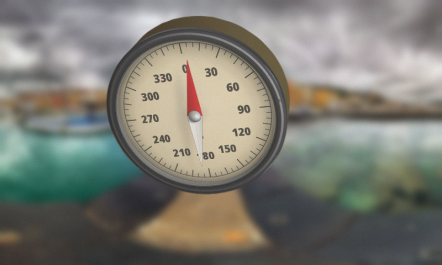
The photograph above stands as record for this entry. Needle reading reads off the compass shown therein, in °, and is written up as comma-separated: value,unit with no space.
5,°
